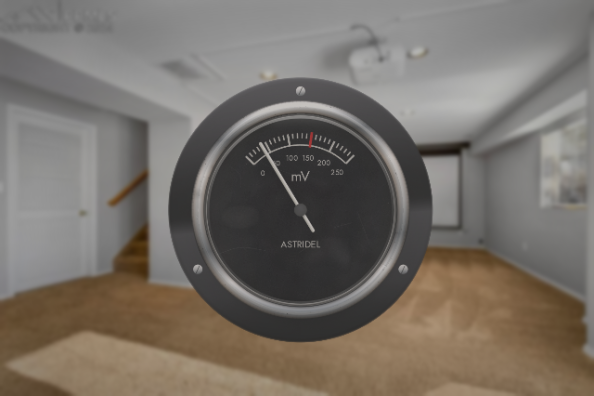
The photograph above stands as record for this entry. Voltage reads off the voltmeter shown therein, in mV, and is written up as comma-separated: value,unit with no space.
40,mV
